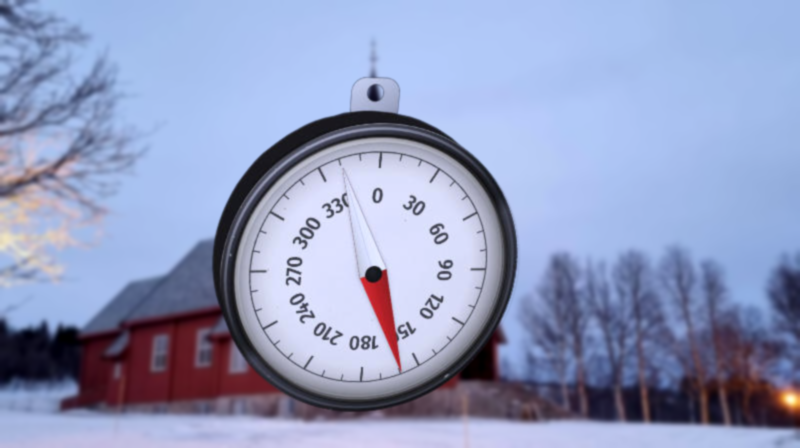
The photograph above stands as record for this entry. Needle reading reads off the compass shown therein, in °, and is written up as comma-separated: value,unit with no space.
160,°
